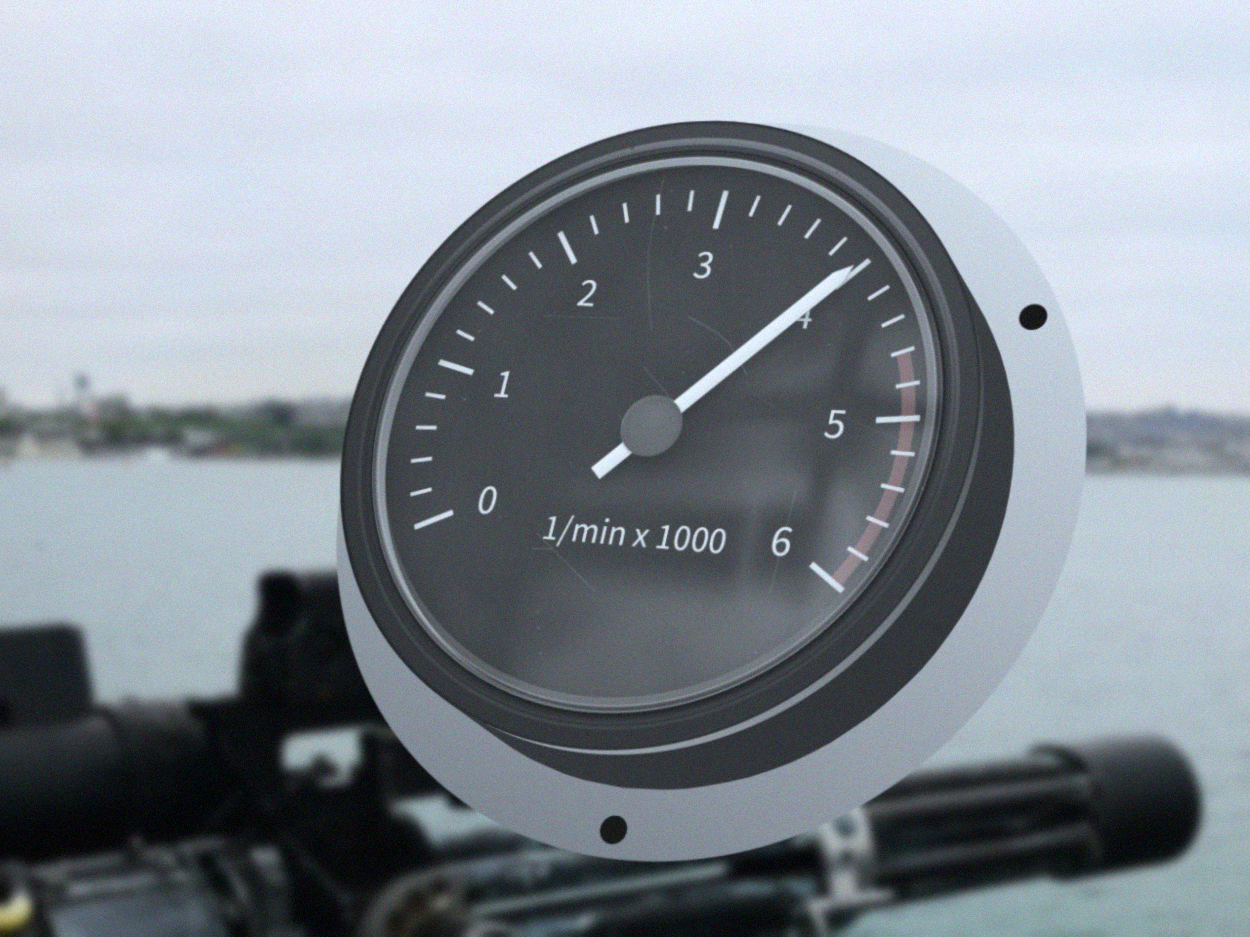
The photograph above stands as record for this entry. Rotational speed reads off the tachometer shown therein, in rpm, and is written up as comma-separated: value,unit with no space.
4000,rpm
